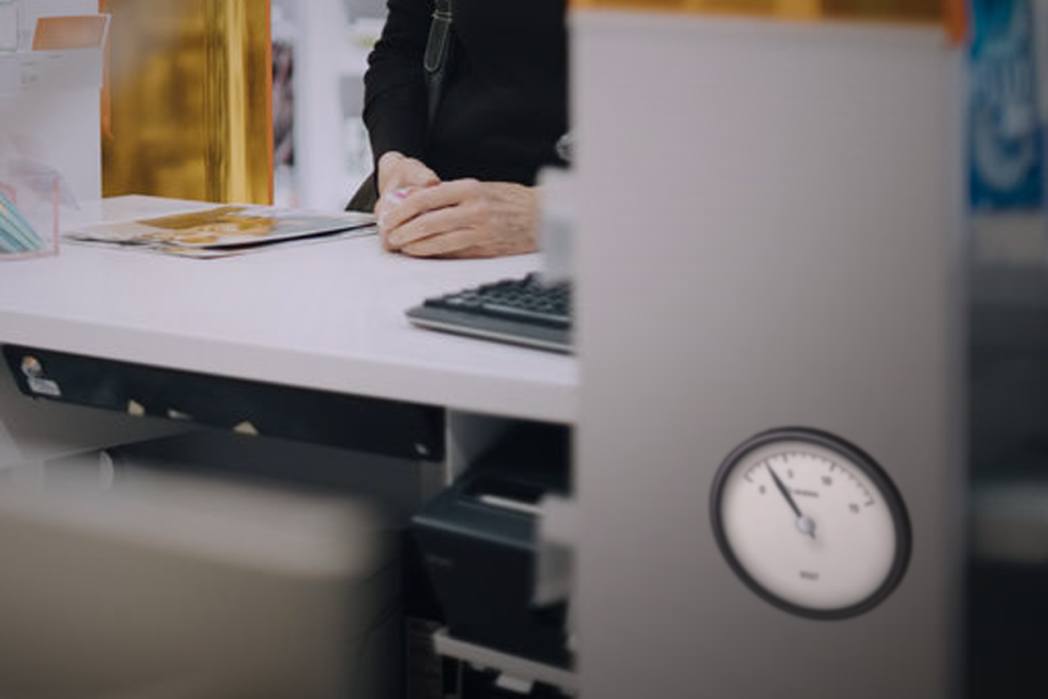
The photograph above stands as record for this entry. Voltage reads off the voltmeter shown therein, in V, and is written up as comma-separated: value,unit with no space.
3,V
